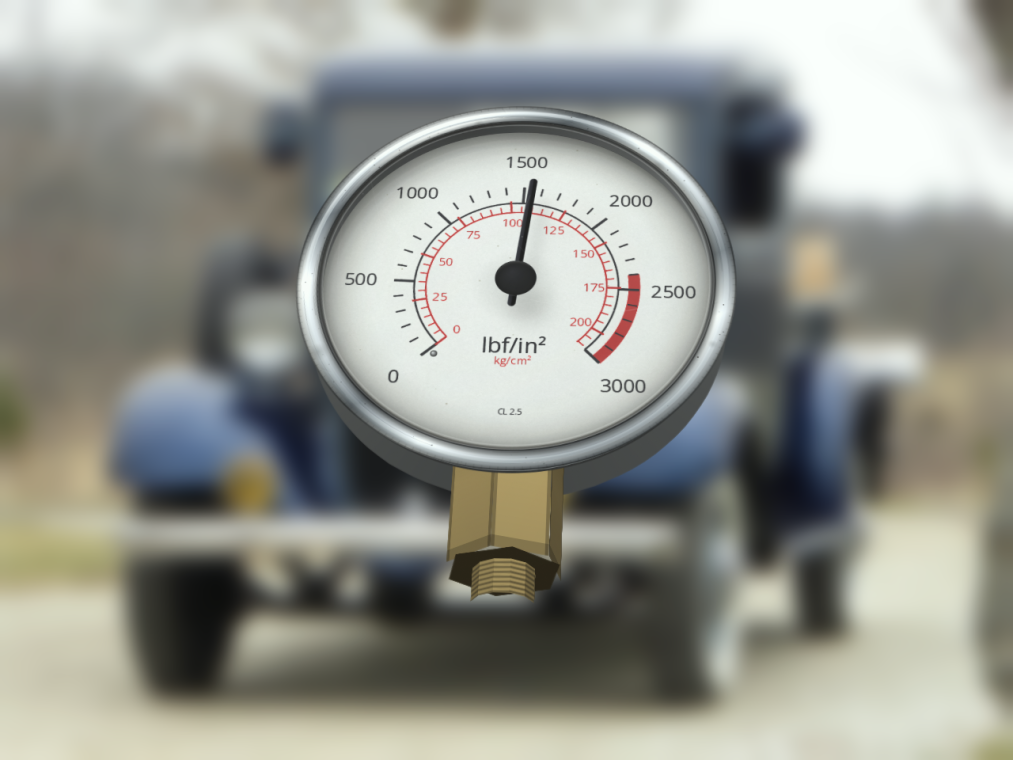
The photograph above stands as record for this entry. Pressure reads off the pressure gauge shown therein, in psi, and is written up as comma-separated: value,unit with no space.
1550,psi
